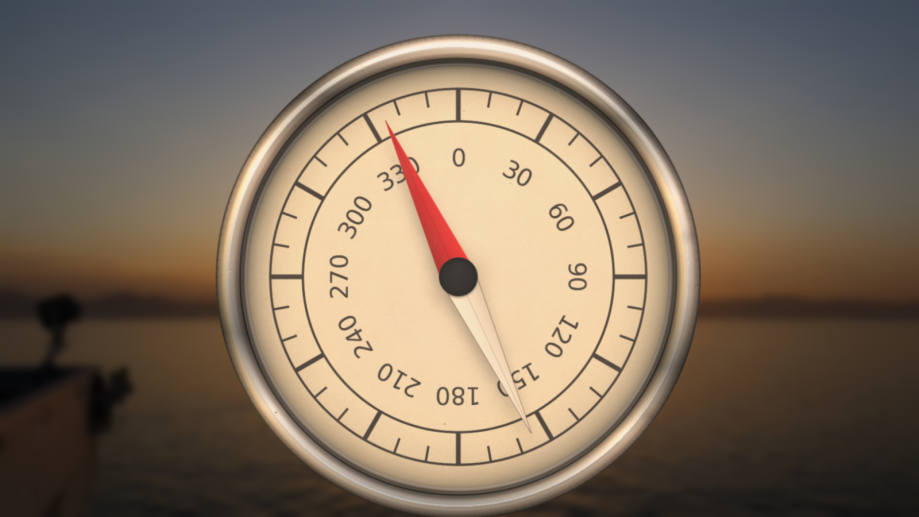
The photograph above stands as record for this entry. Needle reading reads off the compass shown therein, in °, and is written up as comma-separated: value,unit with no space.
335,°
